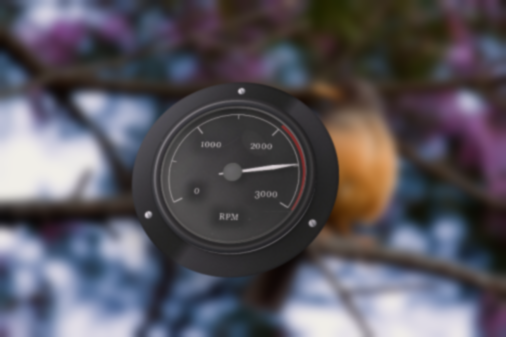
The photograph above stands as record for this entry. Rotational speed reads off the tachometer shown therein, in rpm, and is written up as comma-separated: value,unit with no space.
2500,rpm
